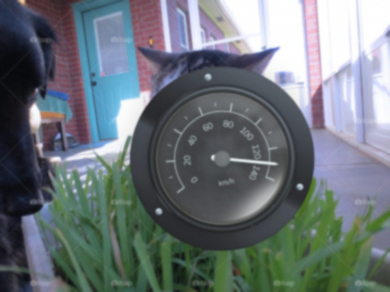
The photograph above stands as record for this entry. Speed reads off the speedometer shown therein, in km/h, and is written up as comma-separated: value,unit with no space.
130,km/h
